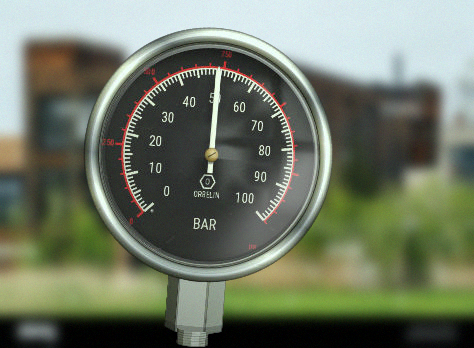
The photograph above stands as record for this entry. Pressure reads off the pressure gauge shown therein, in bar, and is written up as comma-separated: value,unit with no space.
50,bar
